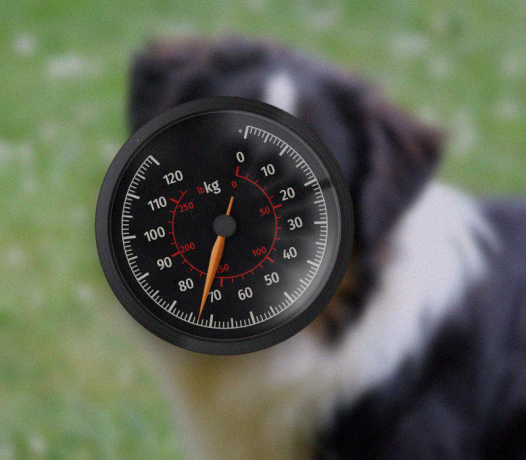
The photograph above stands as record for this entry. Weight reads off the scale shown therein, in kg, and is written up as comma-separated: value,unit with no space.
73,kg
